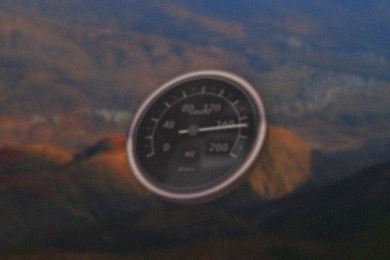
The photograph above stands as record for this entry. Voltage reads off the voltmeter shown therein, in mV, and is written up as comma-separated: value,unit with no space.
170,mV
